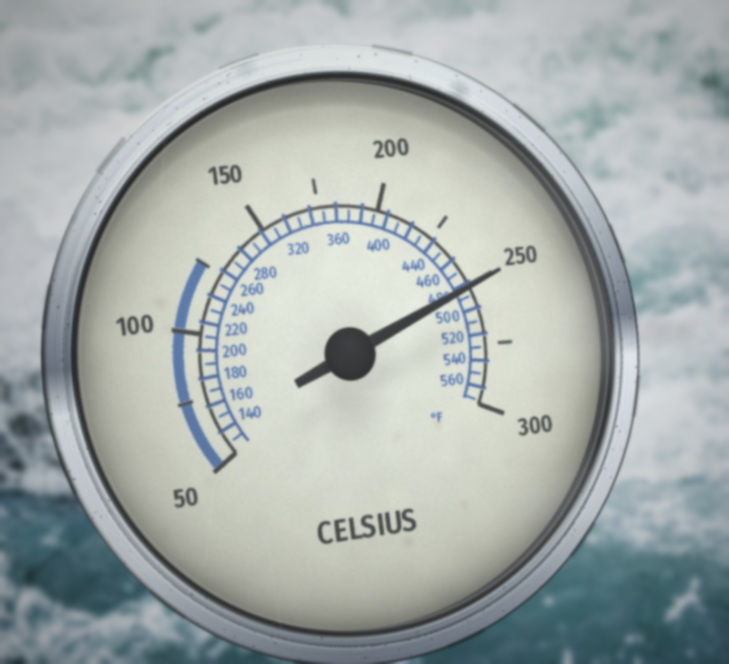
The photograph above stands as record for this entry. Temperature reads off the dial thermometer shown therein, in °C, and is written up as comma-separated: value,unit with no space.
250,°C
